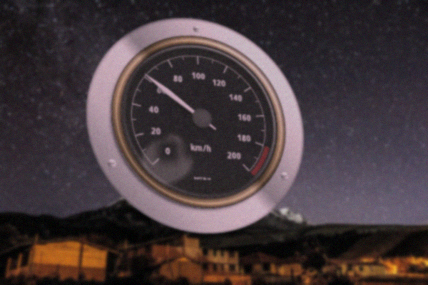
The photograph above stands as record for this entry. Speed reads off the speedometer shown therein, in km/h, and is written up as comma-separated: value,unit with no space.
60,km/h
